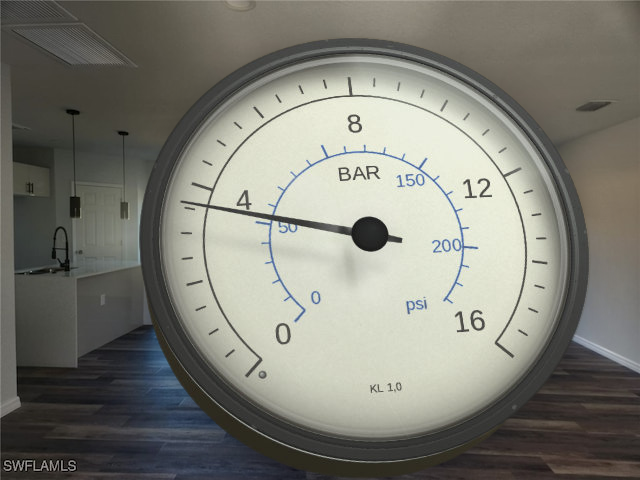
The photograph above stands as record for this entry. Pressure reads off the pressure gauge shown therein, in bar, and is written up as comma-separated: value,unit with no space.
3.5,bar
